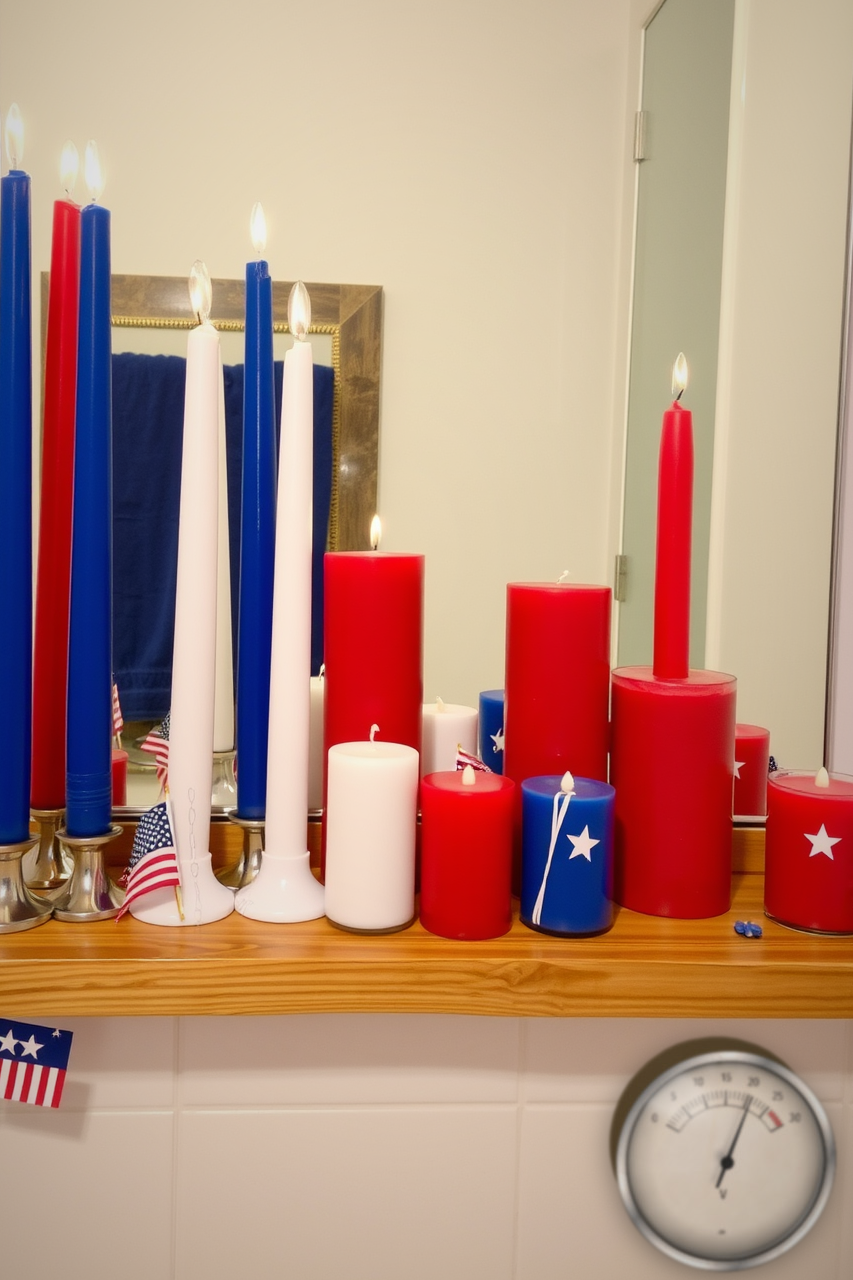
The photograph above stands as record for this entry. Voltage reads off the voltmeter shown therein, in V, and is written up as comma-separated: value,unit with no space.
20,V
